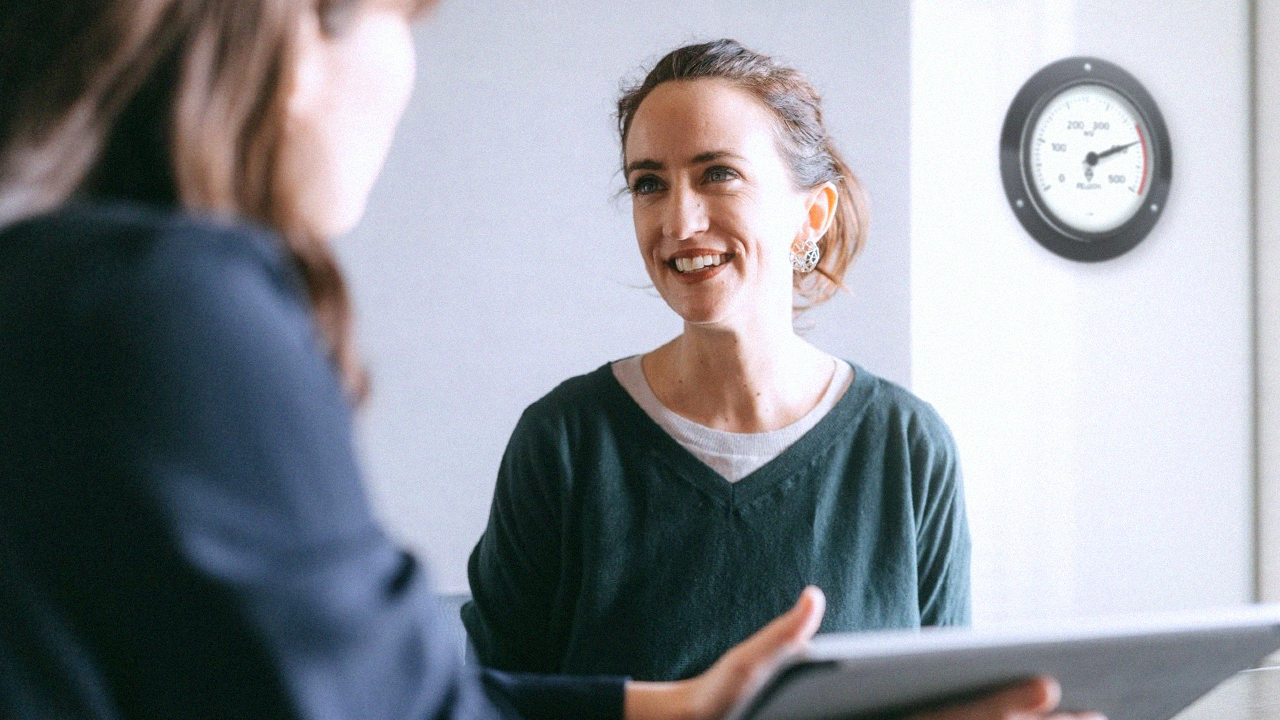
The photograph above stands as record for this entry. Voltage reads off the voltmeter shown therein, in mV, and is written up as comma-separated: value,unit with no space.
400,mV
